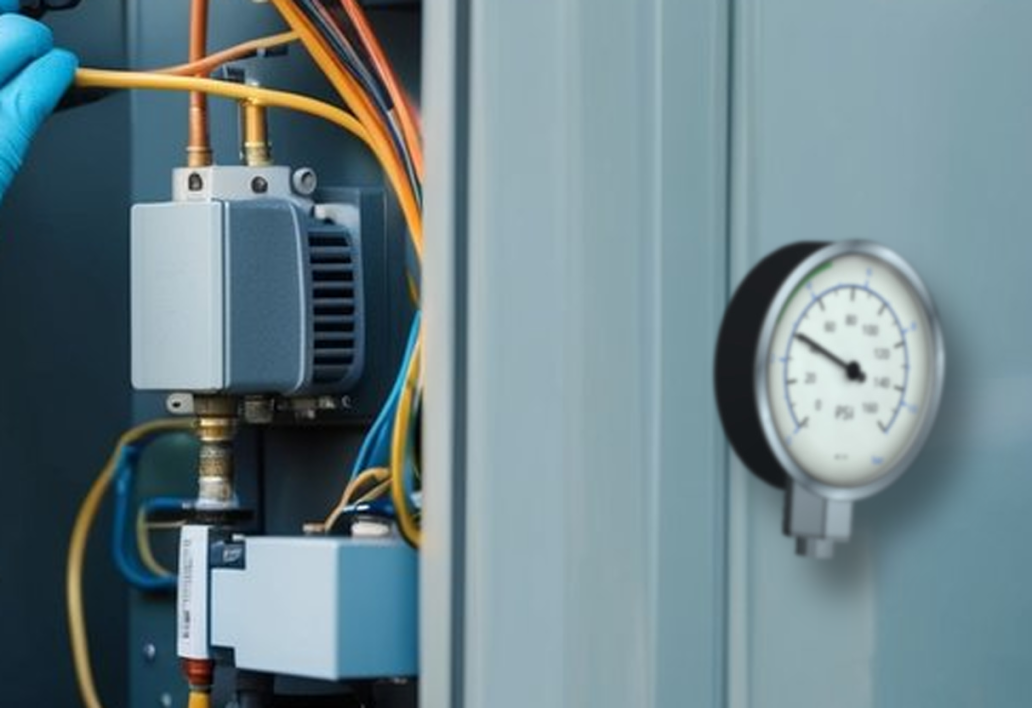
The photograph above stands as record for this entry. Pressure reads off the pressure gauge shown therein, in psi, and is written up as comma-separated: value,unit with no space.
40,psi
